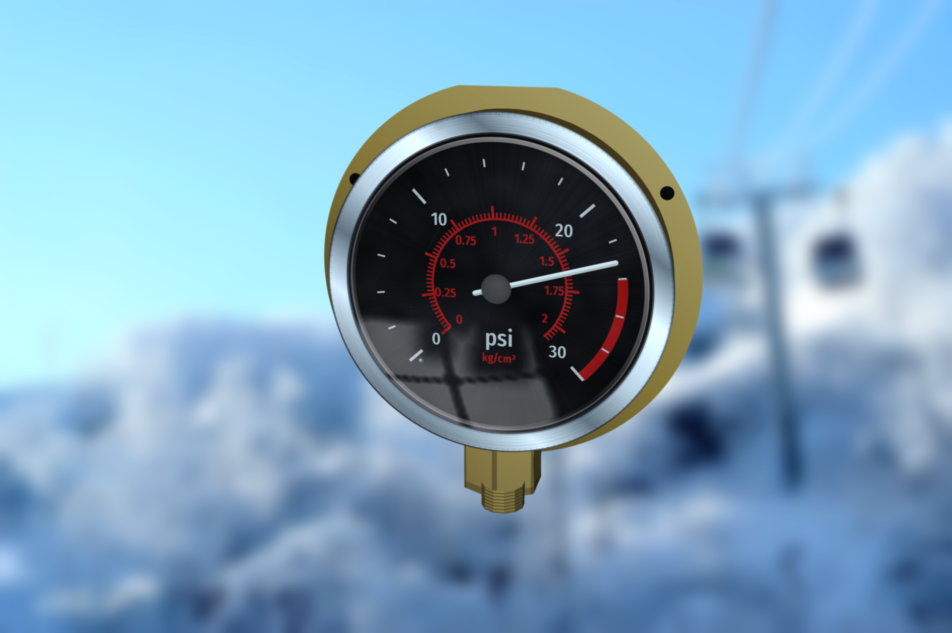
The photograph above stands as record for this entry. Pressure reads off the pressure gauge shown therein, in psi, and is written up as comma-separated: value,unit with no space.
23,psi
